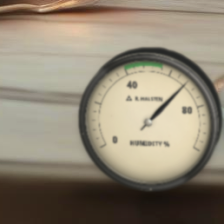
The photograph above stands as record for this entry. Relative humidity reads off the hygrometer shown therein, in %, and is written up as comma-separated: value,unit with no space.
68,%
